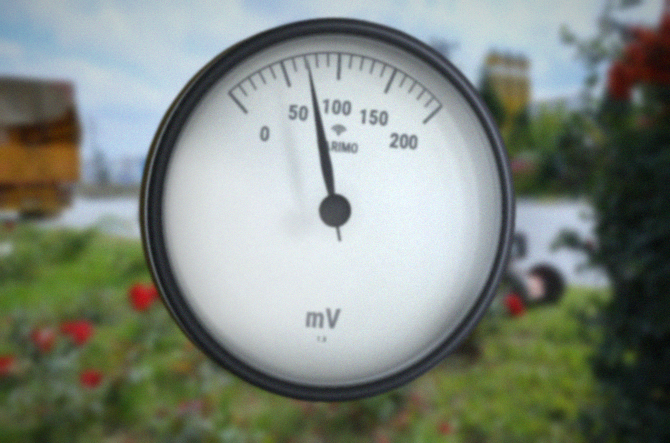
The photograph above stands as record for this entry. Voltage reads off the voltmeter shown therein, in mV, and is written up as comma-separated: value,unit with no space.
70,mV
